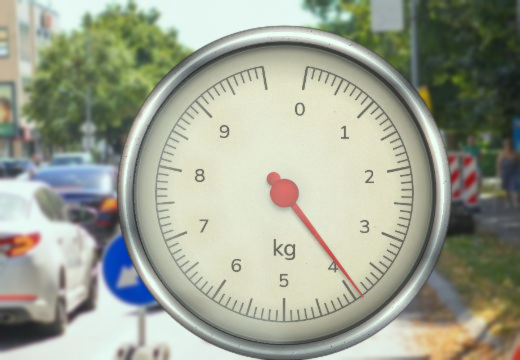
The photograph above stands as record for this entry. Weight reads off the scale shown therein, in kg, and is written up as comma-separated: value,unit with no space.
3.9,kg
